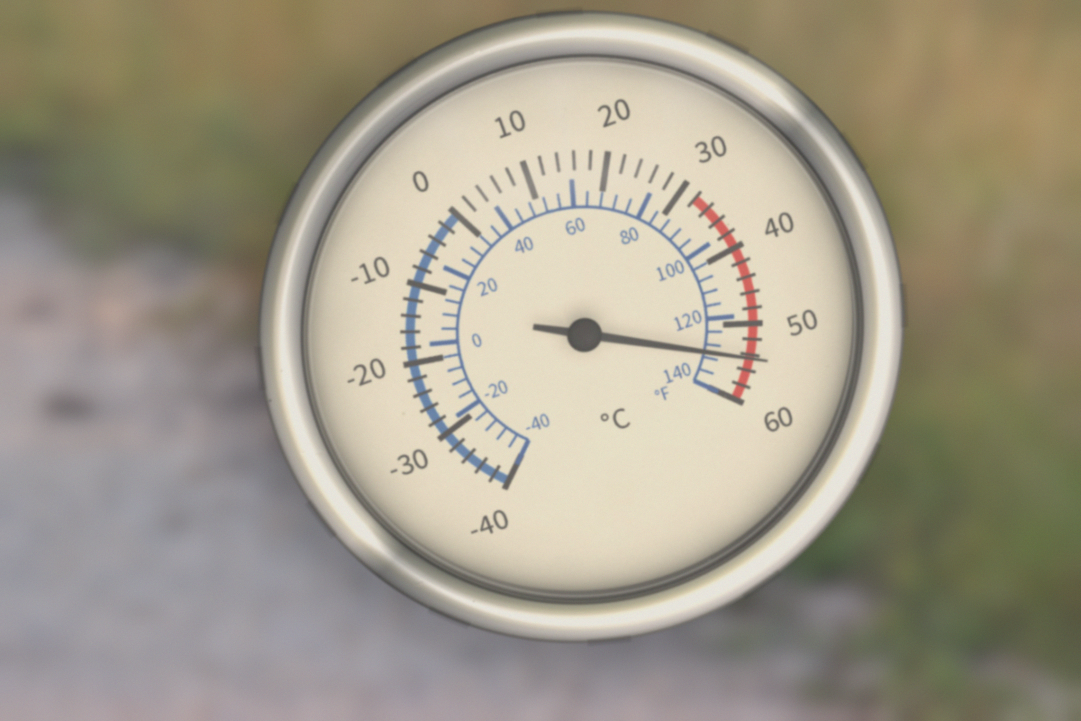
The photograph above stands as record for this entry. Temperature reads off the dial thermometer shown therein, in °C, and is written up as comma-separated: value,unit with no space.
54,°C
